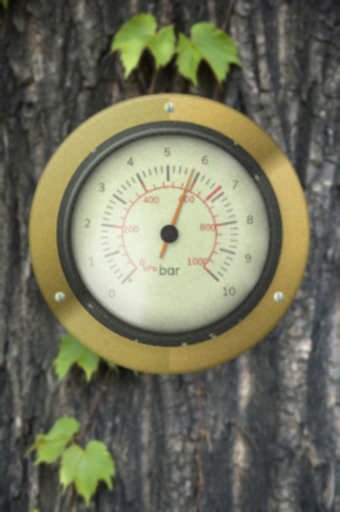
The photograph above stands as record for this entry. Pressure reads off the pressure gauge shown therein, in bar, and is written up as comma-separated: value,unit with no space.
5.8,bar
